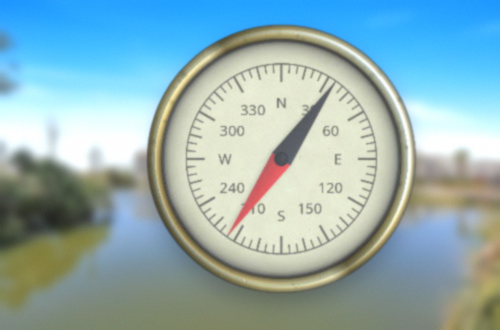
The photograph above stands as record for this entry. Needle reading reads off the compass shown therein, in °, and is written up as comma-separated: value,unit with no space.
215,°
